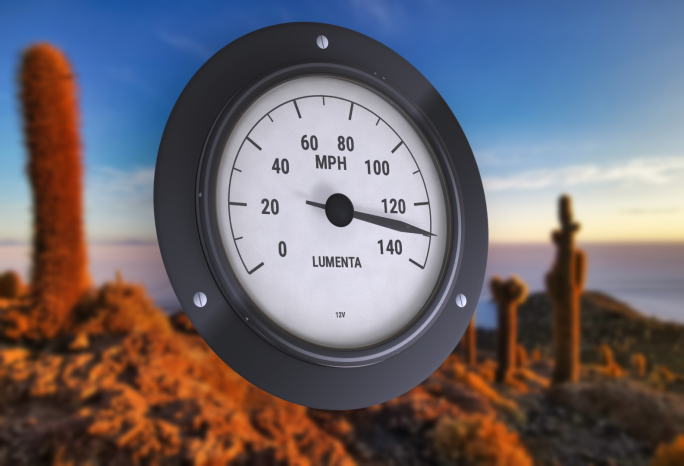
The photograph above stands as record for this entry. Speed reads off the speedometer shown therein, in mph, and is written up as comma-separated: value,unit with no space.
130,mph
